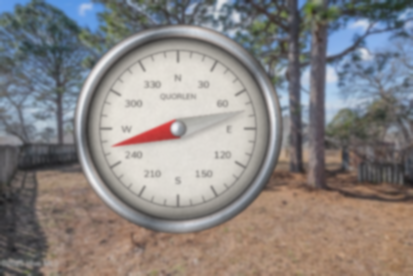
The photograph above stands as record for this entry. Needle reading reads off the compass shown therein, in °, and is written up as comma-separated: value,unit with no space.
255,°
